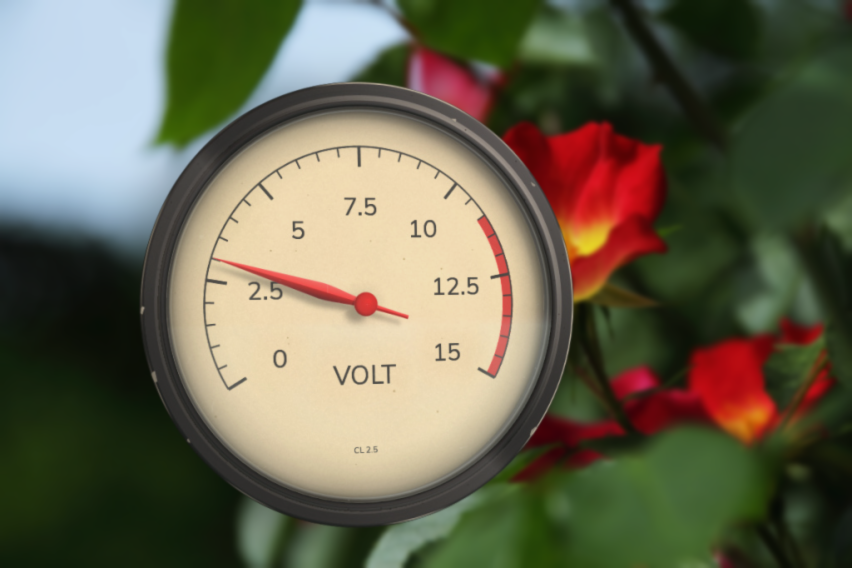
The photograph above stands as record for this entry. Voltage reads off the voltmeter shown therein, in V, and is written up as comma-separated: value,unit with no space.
3,V
